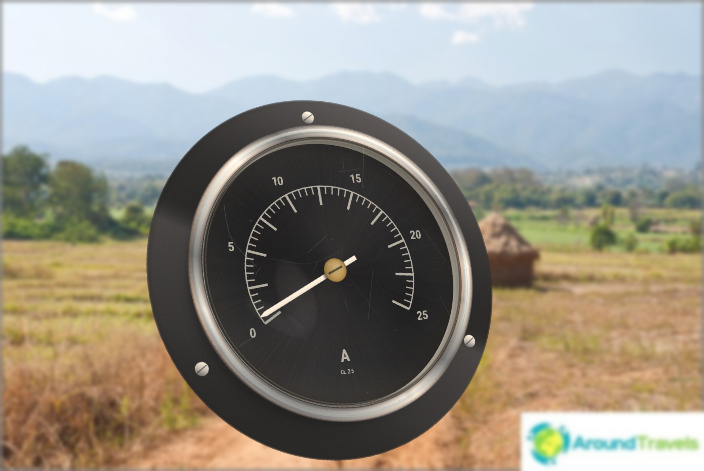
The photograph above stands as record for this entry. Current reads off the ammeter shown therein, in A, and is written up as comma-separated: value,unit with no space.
0.5,A
